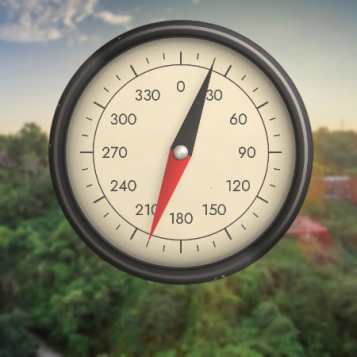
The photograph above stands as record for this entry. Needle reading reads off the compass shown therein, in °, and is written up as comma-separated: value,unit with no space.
200,°
